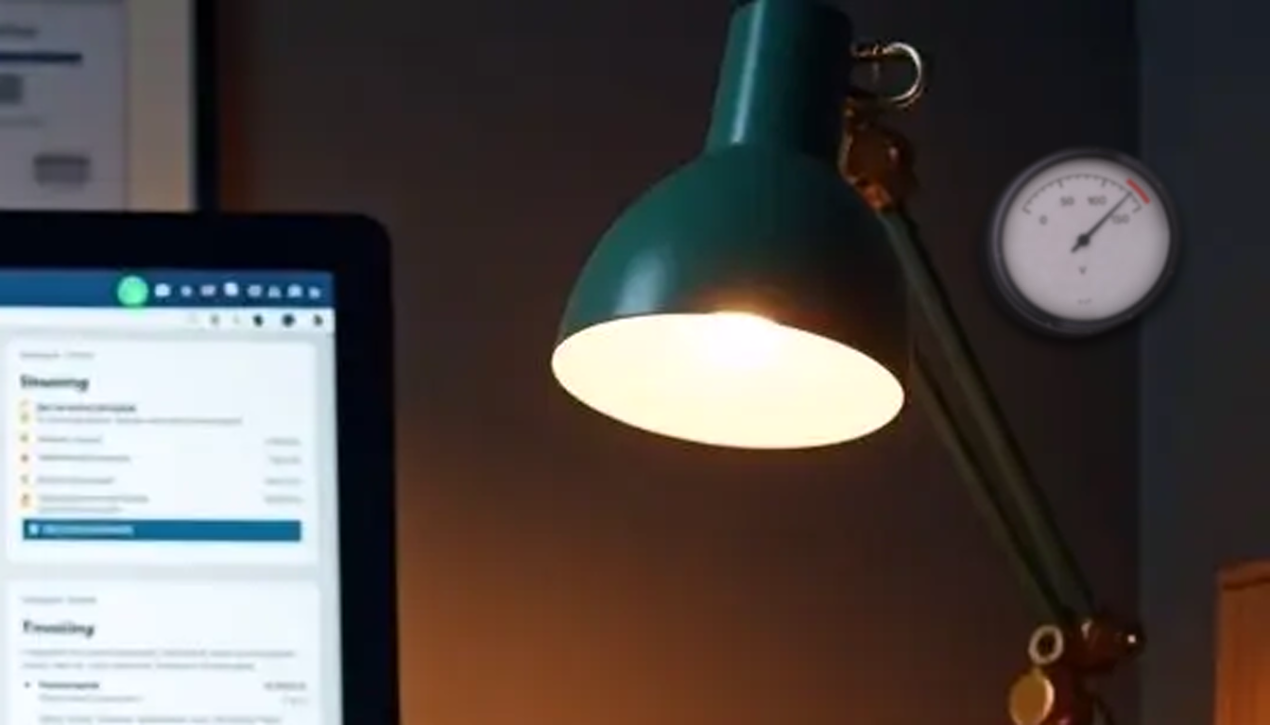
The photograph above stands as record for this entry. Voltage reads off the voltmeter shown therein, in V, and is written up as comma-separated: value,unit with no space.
130,V
